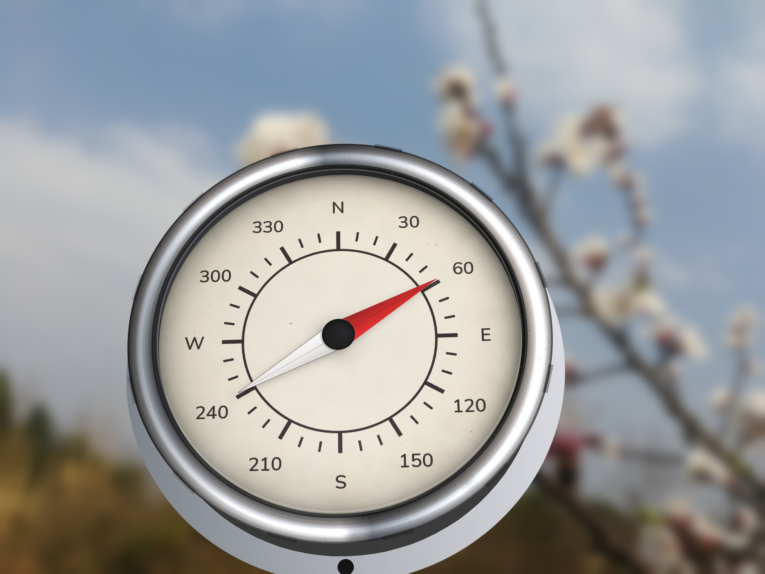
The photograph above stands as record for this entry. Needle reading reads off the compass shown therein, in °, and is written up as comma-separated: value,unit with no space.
60,°
